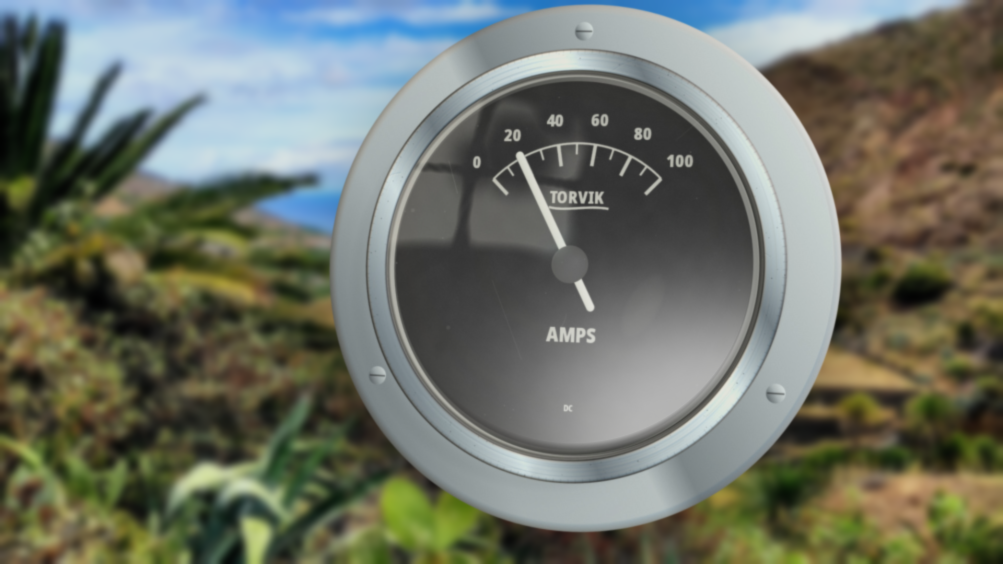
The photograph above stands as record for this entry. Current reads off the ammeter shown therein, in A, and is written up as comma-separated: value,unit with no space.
20,A
